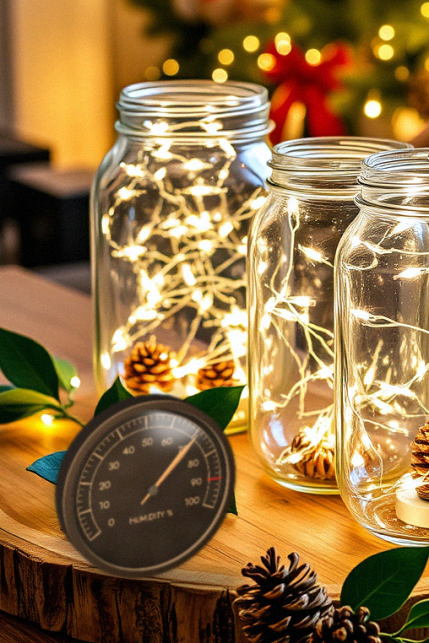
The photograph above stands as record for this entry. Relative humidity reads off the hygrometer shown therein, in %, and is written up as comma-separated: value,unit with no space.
70,%
